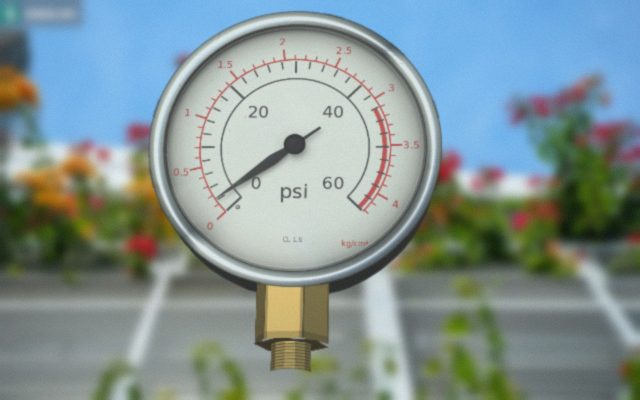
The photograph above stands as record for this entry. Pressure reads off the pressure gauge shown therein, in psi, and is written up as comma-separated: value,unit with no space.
2,psi
